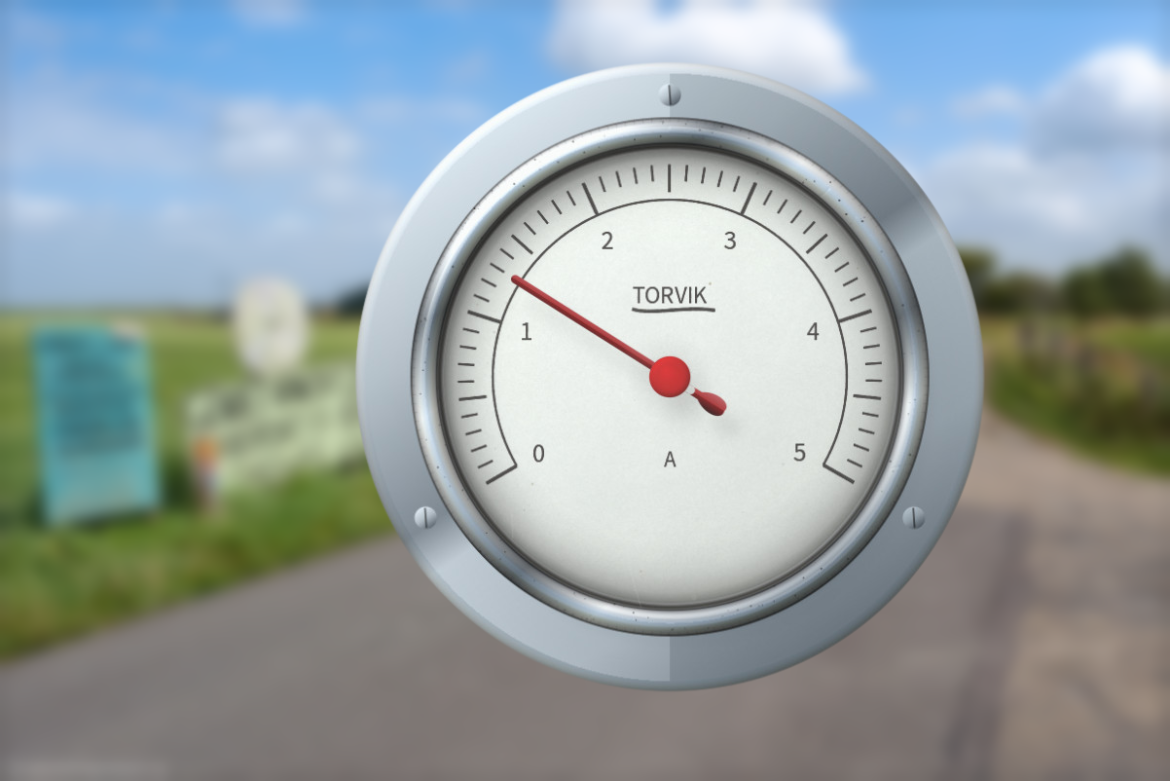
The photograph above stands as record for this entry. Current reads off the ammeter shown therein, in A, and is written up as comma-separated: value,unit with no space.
1.3,A
